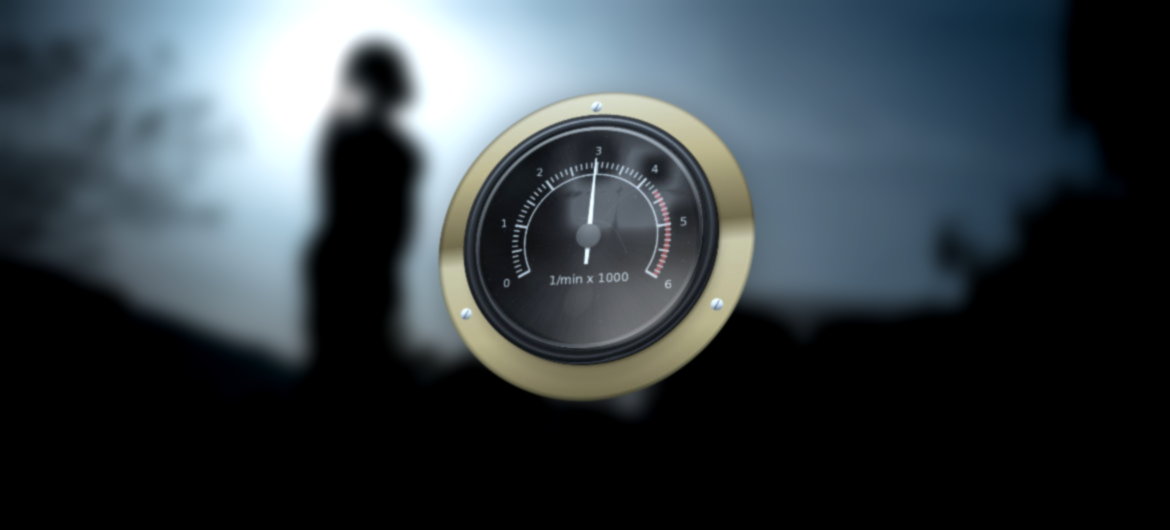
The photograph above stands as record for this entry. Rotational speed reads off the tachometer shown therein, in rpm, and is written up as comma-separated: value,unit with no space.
3000,rpm
